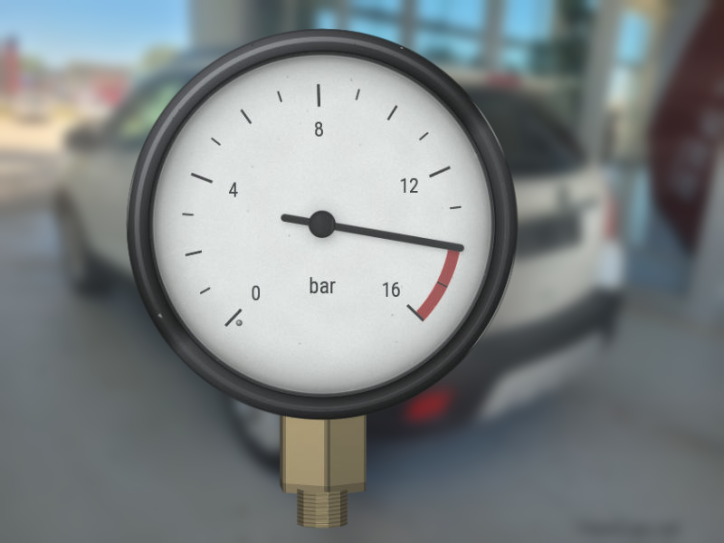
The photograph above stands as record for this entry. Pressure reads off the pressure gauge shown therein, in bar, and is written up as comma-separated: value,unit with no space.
14,bar
